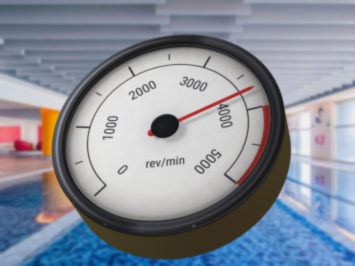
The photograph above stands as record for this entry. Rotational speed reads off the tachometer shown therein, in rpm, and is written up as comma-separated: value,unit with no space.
3750,rpm
